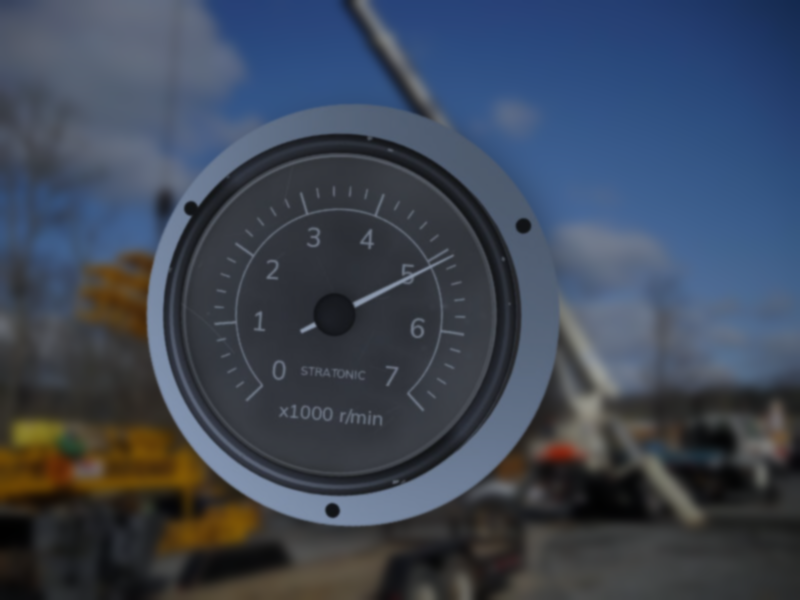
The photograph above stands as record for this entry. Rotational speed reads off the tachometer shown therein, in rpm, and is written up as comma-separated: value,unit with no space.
5100,rpm
